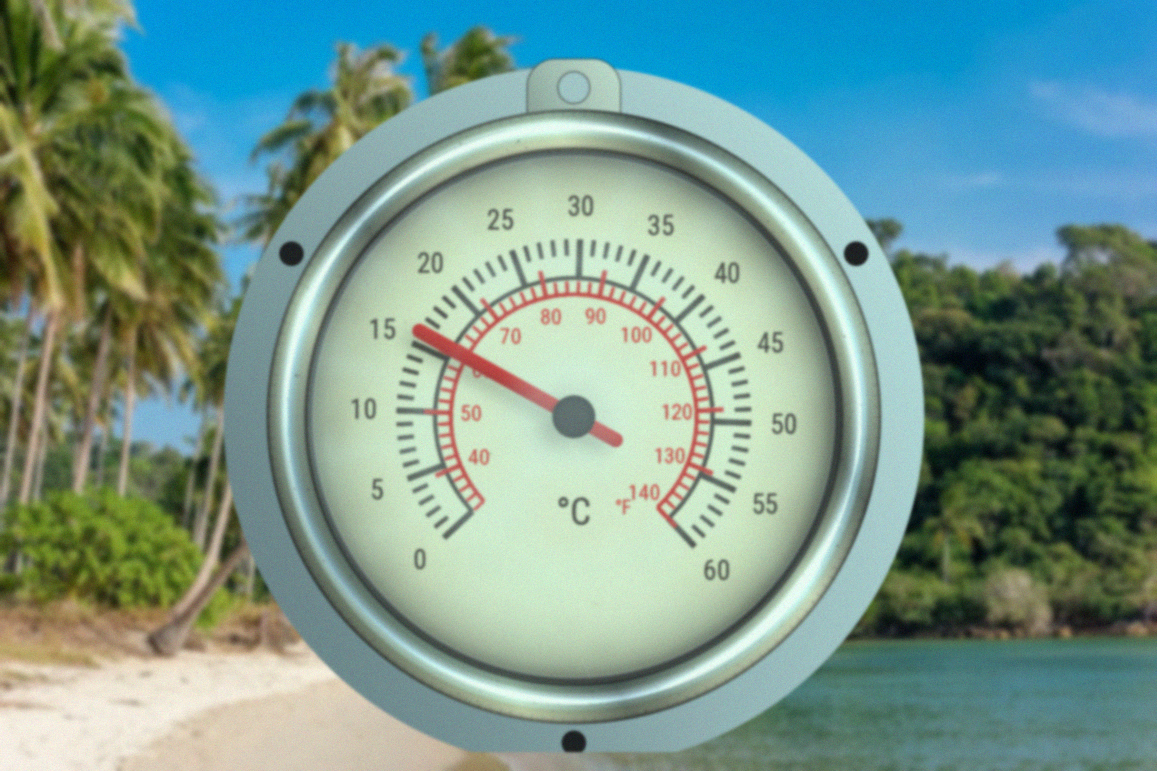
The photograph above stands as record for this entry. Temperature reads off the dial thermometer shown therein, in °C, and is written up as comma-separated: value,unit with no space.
16,°C
